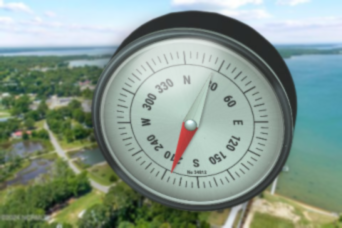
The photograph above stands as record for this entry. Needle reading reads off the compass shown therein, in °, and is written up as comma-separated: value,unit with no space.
205,°
